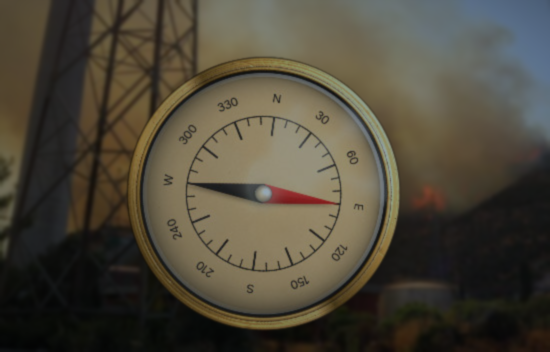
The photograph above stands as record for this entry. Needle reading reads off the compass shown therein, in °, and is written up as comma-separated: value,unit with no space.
90,°
